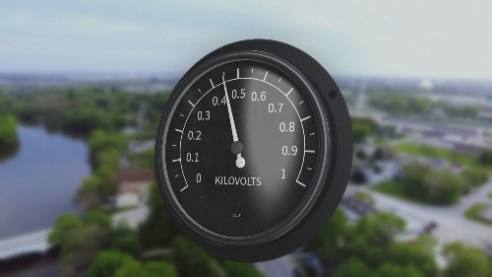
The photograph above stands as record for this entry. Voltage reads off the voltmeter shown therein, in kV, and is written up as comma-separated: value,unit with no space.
0.45,kV
